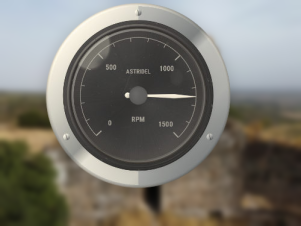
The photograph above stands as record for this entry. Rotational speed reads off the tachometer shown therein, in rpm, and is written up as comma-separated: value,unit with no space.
1250,rpm
